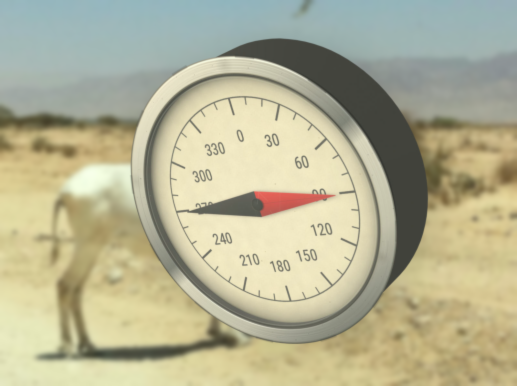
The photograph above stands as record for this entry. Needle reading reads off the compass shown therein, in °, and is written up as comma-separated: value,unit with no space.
90,°
